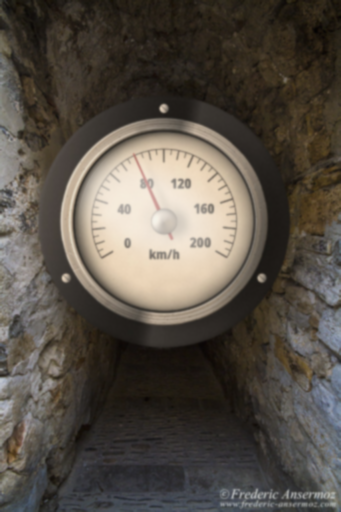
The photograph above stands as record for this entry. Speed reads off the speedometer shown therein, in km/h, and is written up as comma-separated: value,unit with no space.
80,km/h
